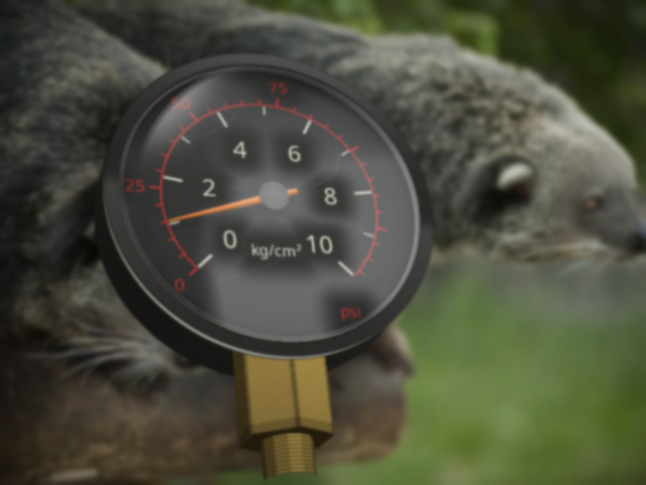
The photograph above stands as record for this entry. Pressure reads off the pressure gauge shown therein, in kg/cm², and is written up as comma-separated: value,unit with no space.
1,kg/cm²
